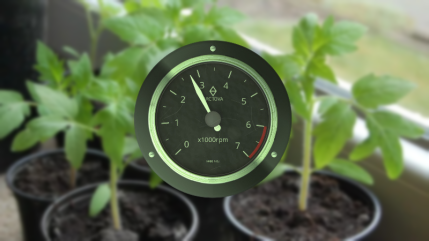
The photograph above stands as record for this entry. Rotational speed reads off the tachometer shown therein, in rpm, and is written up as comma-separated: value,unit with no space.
2750,rpm
